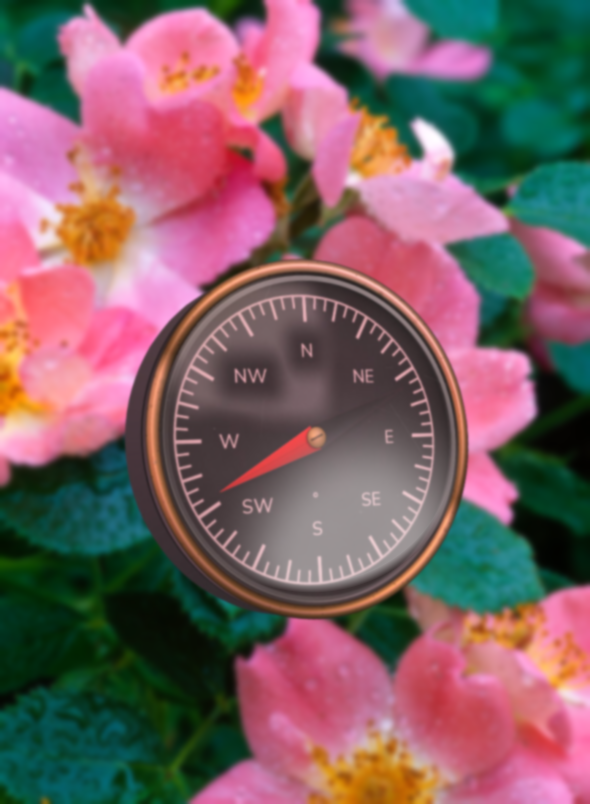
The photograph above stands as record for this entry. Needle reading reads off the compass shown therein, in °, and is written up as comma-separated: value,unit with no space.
245,°
